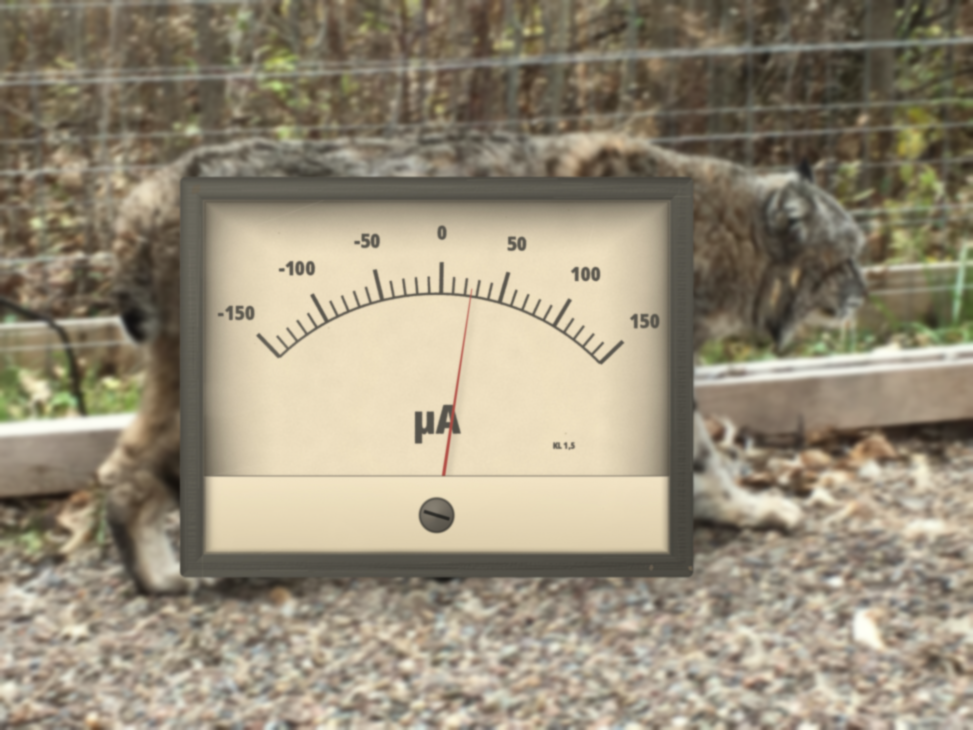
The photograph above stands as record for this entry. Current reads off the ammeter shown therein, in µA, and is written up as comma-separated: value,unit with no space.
25,µA
